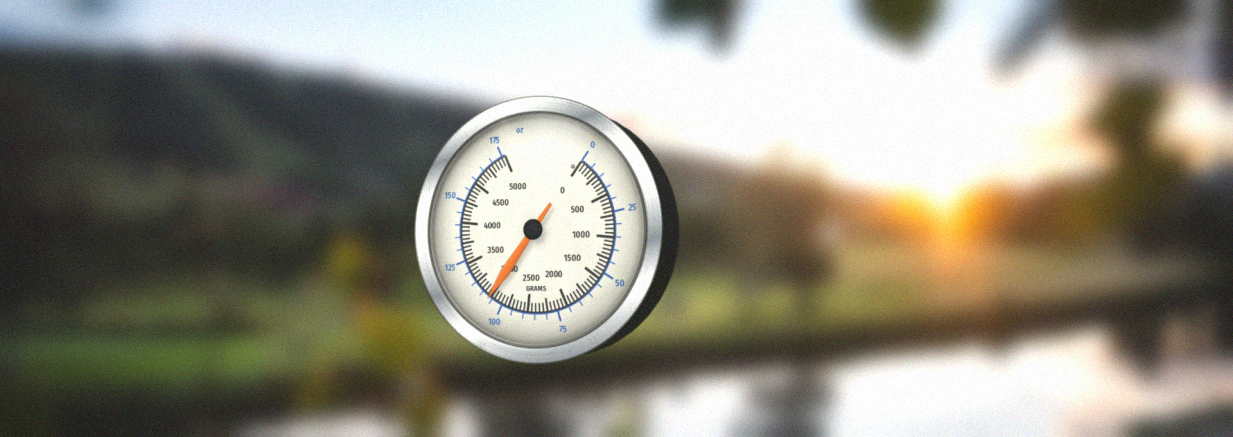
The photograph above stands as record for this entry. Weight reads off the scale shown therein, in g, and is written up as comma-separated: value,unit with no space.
3000,g
